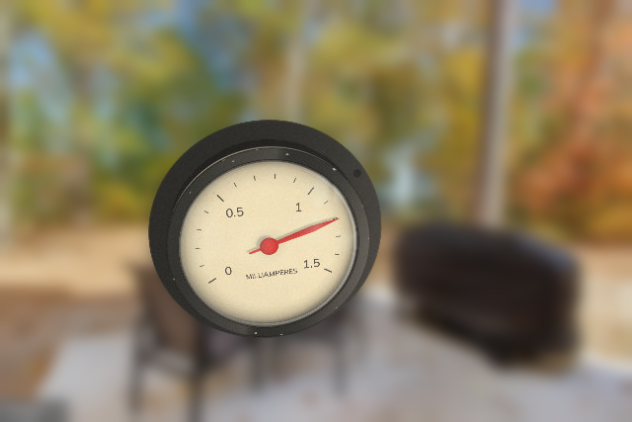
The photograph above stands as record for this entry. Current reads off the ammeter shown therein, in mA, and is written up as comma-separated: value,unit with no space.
1.2,mA
